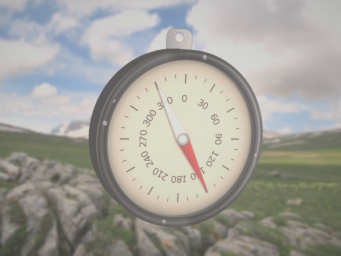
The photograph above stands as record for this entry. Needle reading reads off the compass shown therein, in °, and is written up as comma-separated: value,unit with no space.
150,°
